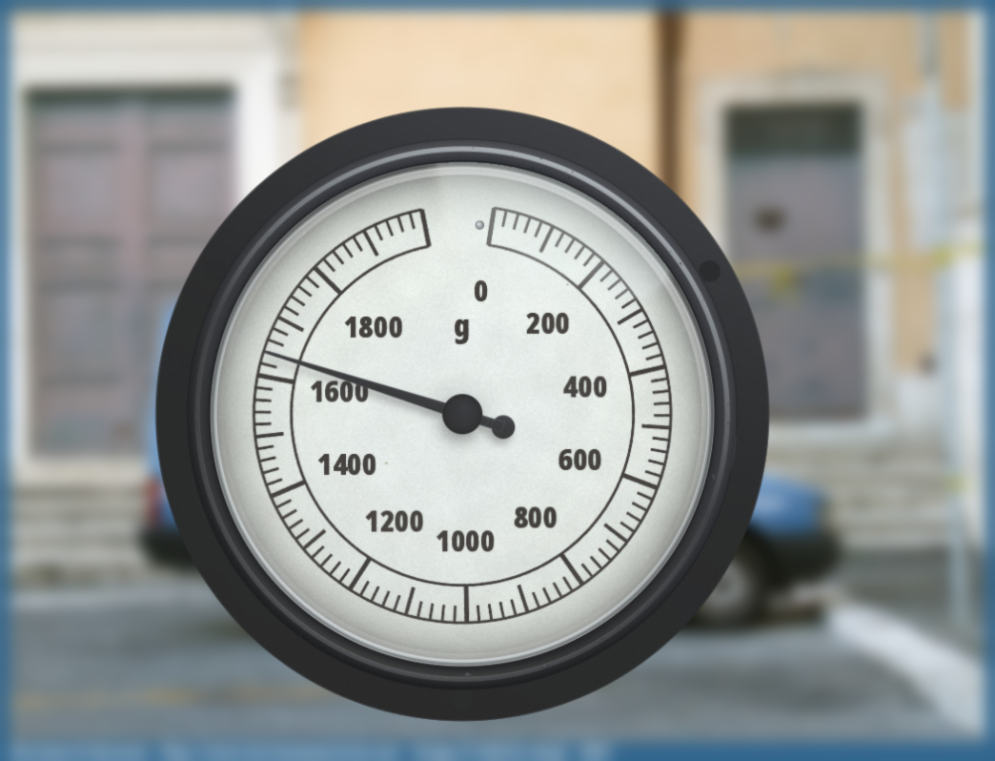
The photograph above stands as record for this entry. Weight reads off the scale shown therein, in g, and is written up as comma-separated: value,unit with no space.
1640,g
